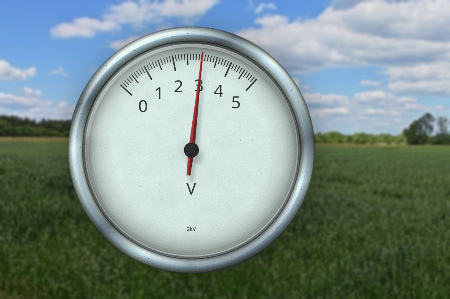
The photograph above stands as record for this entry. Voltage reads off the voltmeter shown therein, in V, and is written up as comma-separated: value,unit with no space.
3,V
